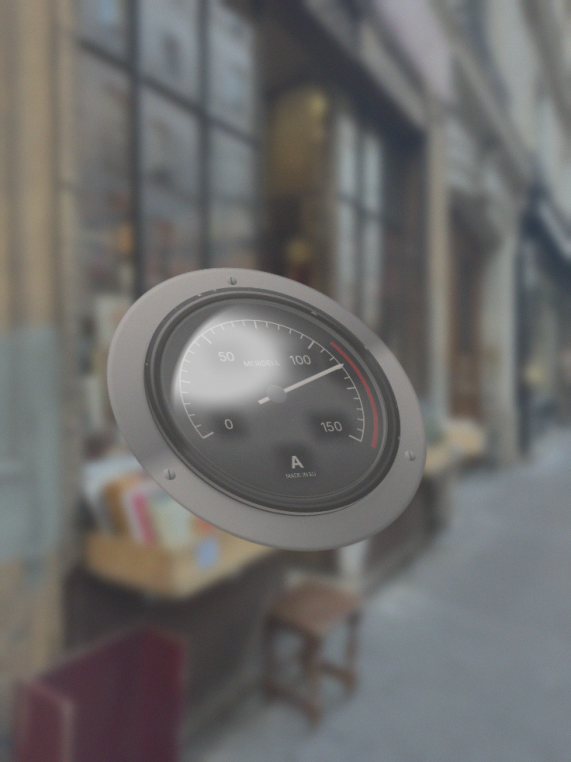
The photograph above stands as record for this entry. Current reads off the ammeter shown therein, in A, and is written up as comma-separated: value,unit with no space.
115,A
